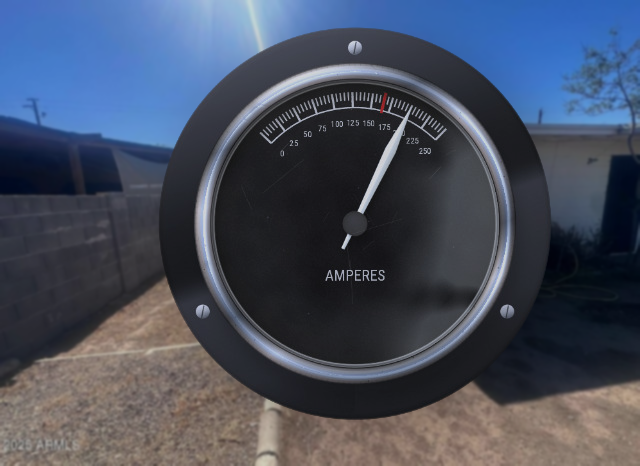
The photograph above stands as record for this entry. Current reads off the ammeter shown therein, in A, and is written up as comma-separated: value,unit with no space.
200,A
